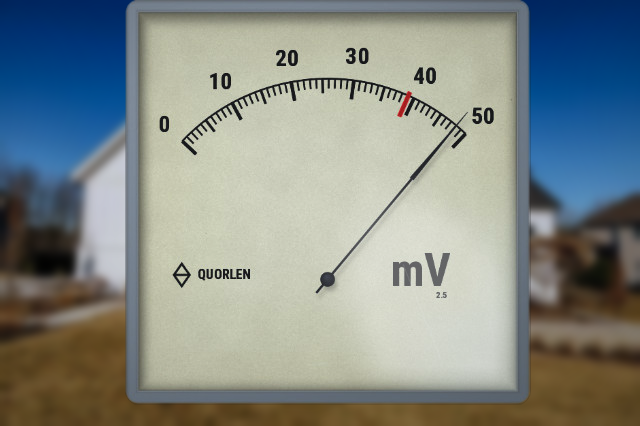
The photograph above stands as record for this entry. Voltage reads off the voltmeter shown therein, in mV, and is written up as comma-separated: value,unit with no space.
48,mV
